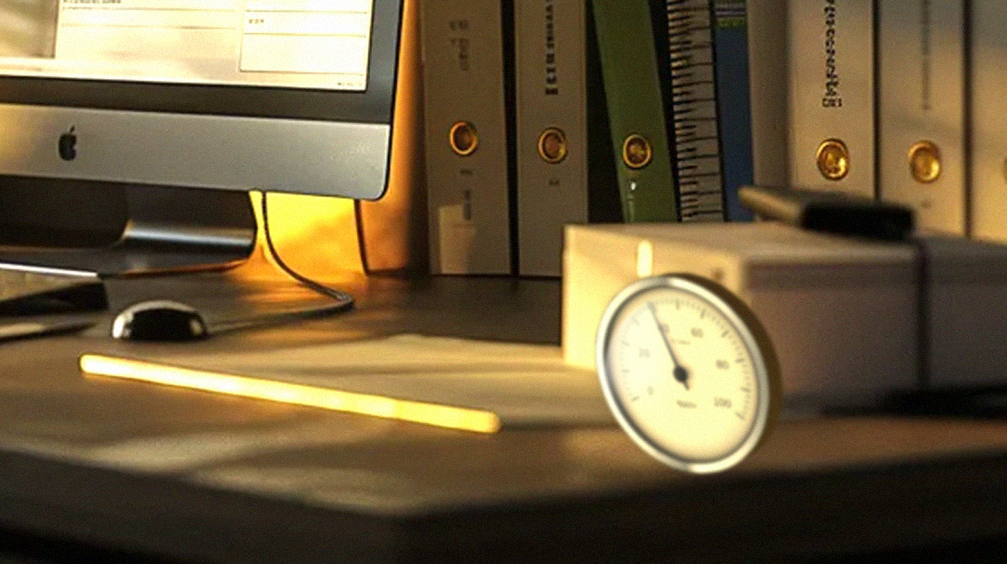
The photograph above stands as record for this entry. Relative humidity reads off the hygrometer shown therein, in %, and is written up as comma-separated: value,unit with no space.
40,%
